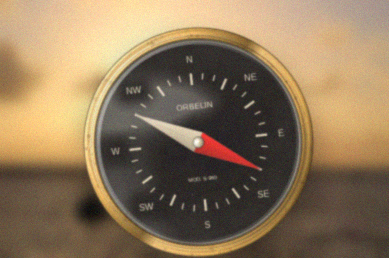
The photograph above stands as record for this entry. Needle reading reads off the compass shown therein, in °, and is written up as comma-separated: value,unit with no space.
120,°
